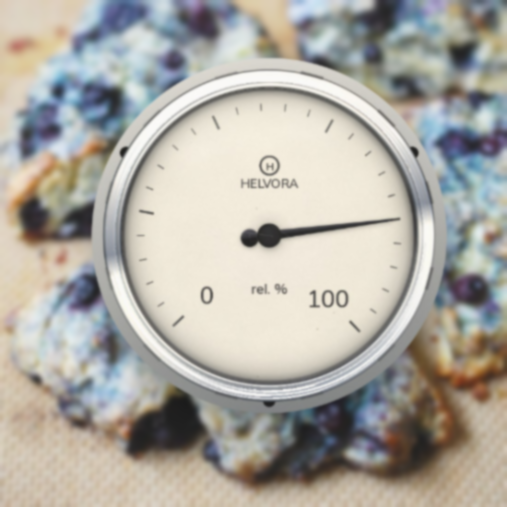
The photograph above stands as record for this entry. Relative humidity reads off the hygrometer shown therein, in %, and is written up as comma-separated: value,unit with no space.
80,%
